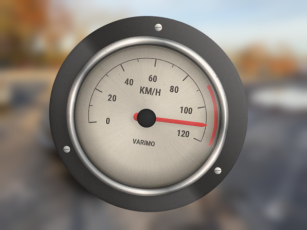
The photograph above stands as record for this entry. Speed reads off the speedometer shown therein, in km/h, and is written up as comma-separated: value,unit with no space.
110,km/h
